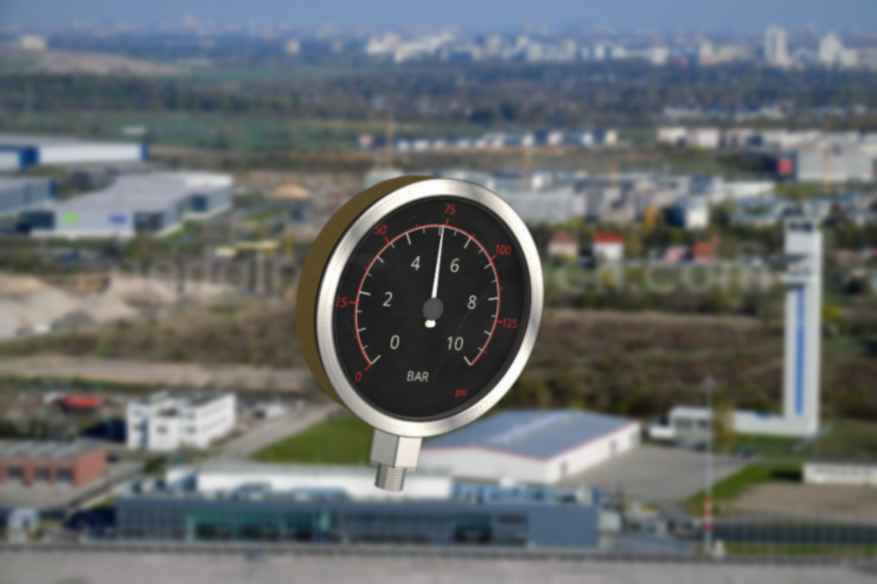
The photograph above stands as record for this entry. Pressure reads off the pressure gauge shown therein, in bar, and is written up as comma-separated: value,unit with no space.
5,bar
